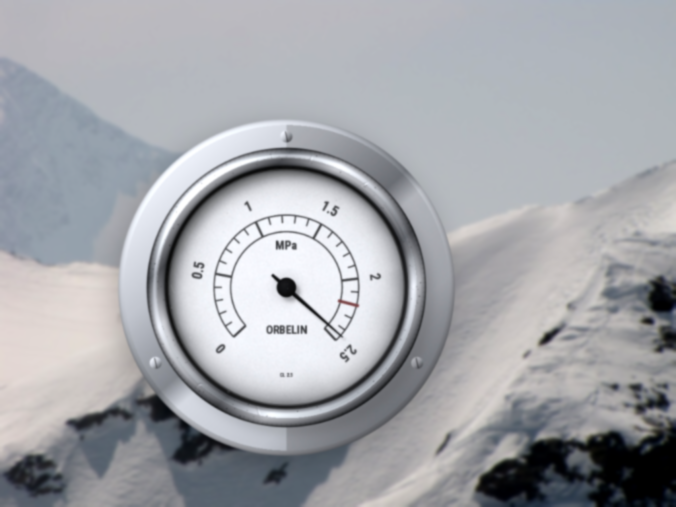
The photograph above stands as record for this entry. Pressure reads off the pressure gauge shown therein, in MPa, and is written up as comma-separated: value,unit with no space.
2.45,MPa
